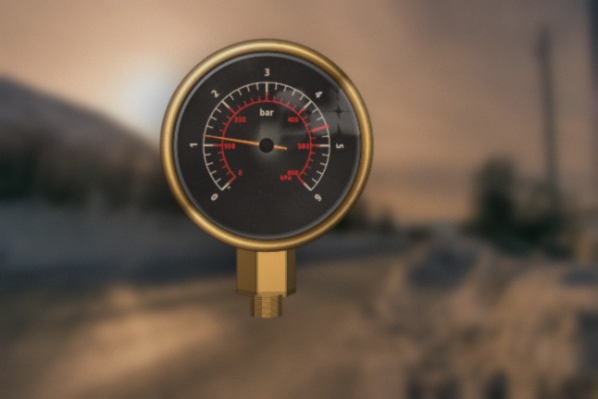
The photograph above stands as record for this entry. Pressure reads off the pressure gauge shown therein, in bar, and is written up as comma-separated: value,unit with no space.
1.2,bar
